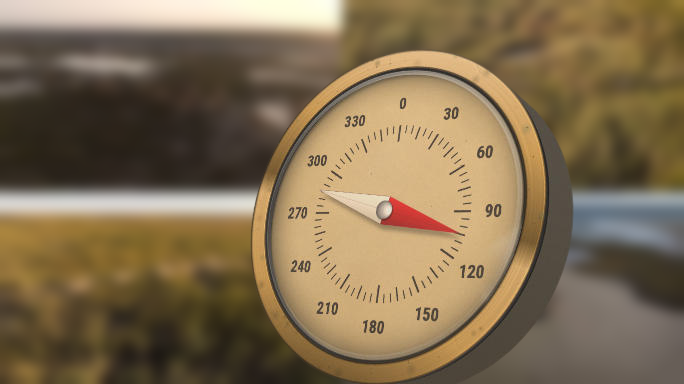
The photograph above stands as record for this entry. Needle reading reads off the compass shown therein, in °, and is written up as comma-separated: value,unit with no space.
105,°
